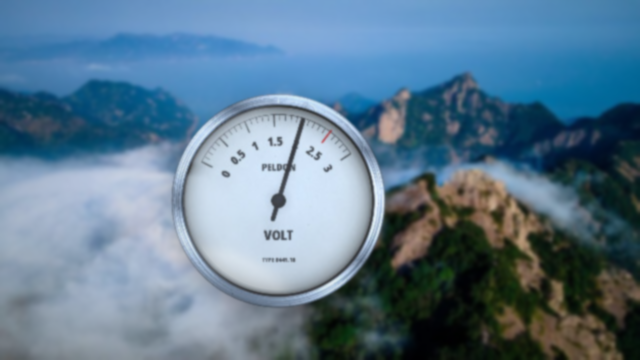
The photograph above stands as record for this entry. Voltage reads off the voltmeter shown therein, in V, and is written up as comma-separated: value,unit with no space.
2,V
